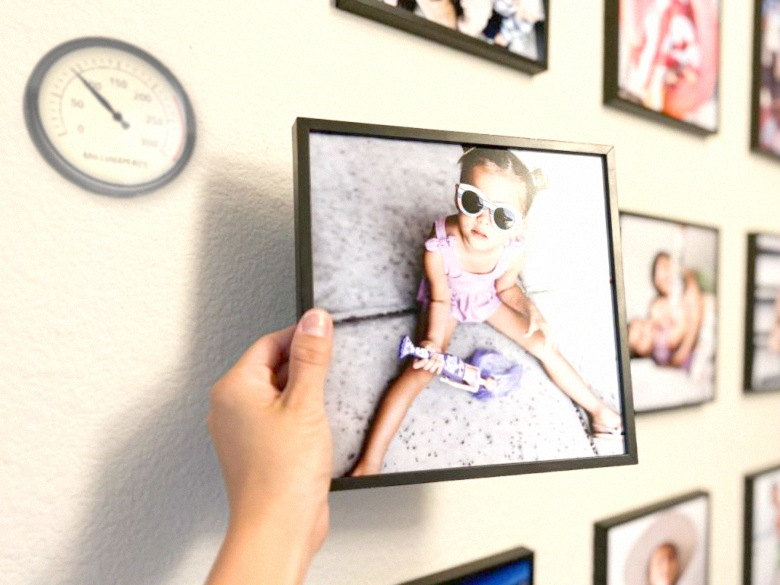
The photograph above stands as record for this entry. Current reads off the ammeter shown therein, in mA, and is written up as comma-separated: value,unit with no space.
90,mA
